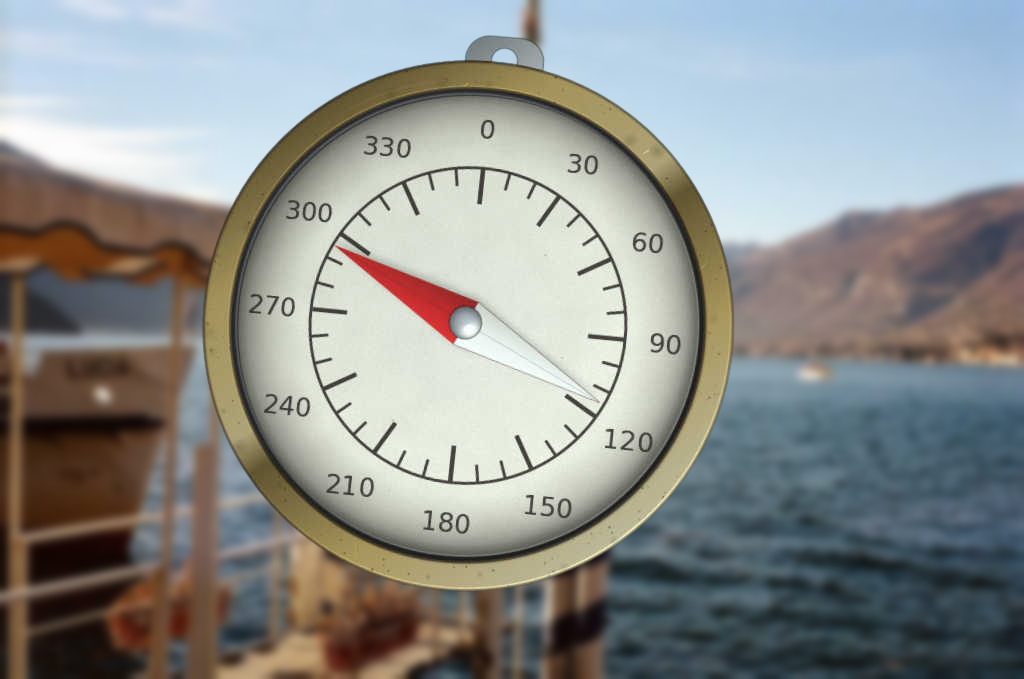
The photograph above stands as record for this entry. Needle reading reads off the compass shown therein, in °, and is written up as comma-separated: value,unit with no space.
295,°
